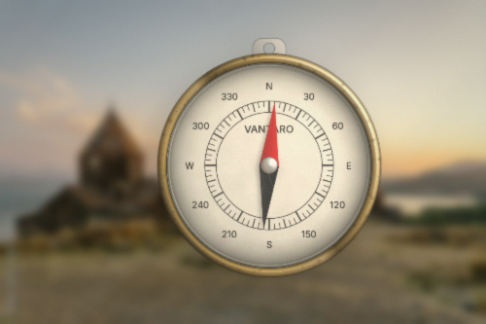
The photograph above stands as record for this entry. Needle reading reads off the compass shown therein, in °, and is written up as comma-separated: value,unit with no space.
5,°
